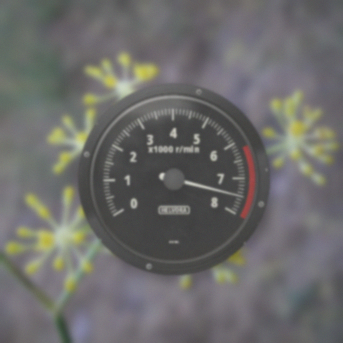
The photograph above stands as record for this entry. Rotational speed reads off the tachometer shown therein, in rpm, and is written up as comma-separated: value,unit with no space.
7500,rpm
